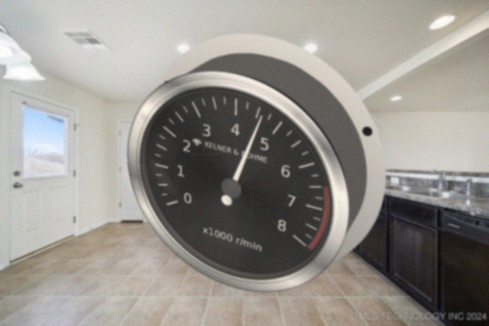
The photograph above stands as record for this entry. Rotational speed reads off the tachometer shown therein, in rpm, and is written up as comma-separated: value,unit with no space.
4625,rpm
